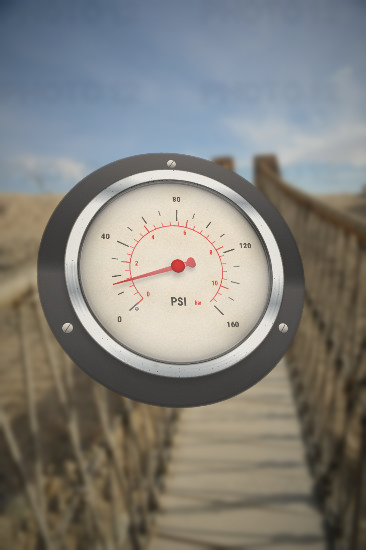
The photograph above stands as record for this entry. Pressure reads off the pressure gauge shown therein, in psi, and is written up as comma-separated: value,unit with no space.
15,psi
